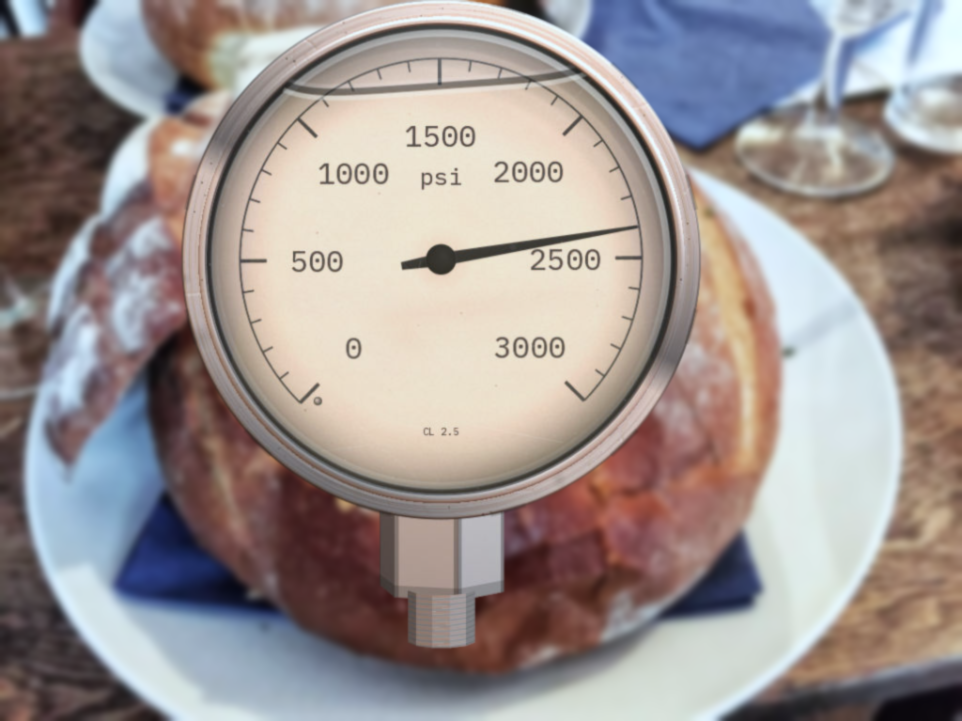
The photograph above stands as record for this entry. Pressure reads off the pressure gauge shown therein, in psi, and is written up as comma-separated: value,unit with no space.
2400,psi
